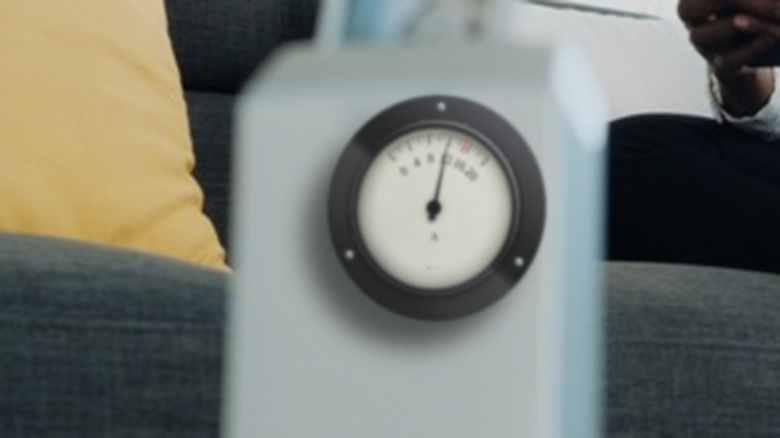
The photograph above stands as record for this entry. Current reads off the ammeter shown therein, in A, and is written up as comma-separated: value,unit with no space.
12,A
